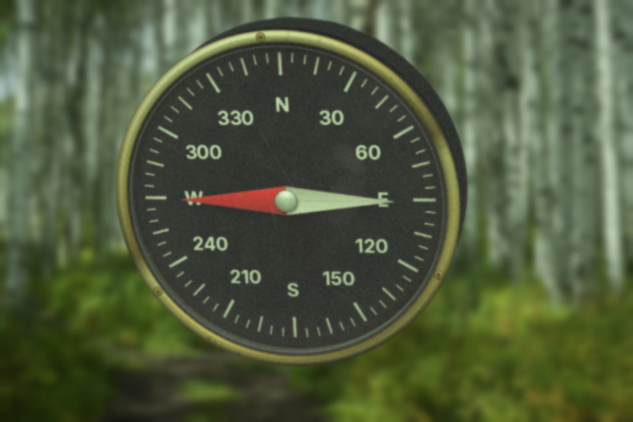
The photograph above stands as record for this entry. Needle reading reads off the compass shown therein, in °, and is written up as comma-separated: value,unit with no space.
270,°
